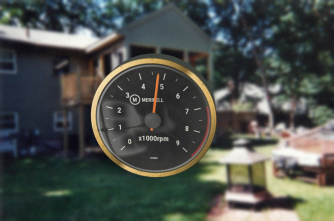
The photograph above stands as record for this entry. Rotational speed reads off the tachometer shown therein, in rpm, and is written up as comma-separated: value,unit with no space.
4750,rpm
